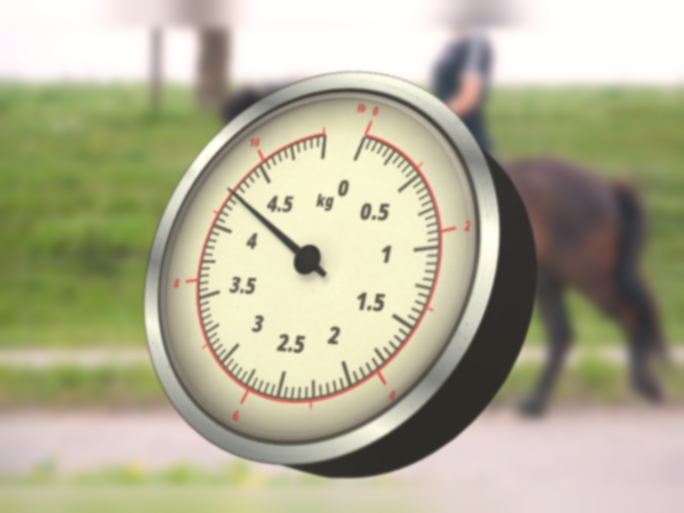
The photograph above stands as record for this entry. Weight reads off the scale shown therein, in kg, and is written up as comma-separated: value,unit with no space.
4.25,kg
